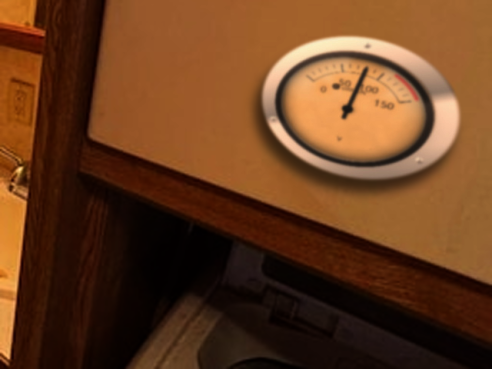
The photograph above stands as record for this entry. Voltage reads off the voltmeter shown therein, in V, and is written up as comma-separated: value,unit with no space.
80,V
